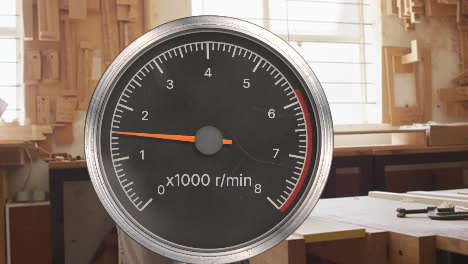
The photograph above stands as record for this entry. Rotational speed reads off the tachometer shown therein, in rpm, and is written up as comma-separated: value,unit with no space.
1500,rpm
